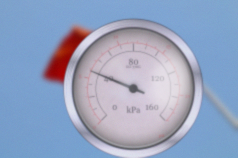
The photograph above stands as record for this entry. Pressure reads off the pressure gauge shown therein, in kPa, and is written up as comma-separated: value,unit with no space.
40,kPa
